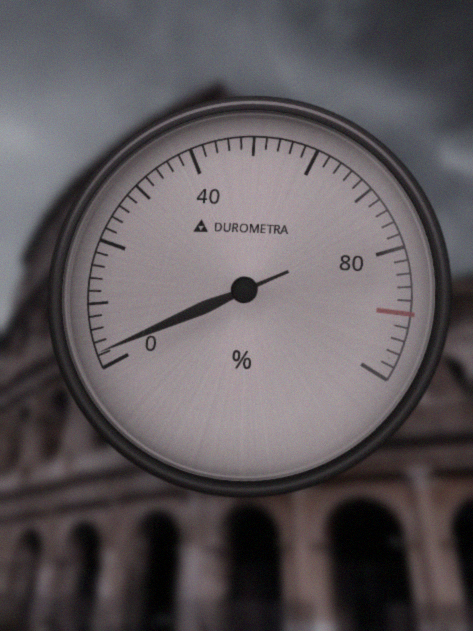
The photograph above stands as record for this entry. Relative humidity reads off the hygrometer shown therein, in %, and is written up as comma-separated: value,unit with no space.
2,%
